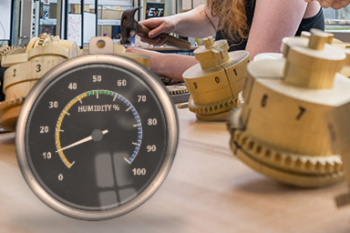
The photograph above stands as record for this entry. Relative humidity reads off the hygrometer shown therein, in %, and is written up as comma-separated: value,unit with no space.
10,%
